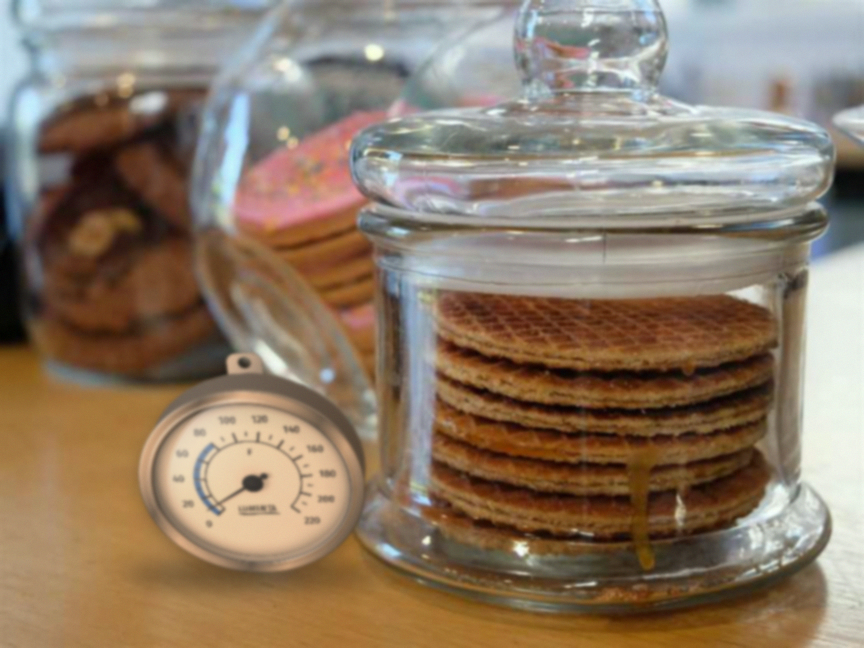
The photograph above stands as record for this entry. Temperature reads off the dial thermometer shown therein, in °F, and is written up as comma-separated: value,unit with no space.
10,°F
